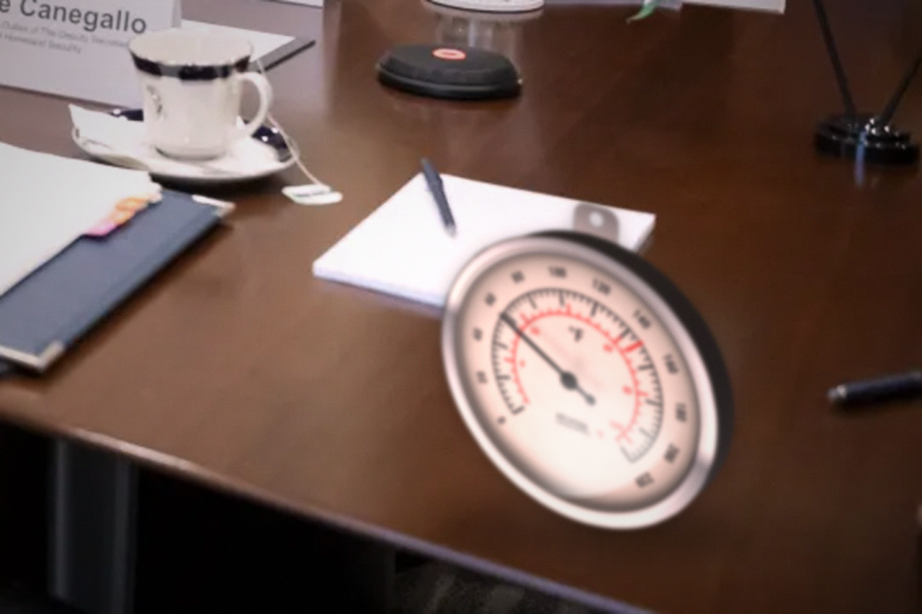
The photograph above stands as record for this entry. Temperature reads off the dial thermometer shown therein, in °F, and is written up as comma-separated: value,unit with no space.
60,°F
